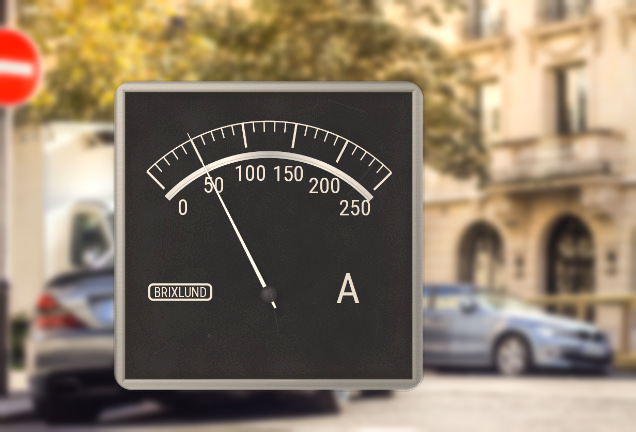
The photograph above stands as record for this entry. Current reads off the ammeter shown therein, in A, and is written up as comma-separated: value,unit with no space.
50,A
